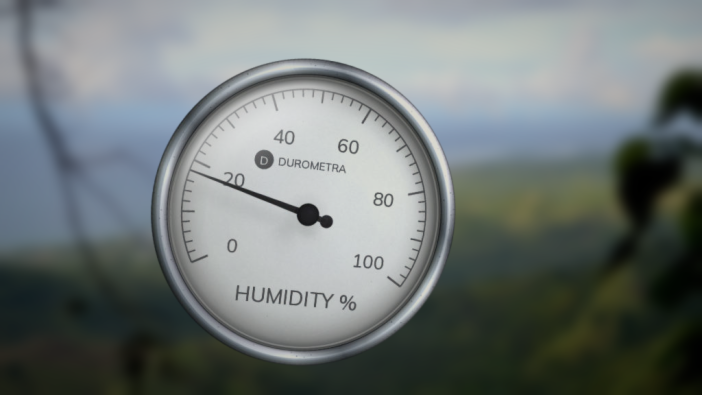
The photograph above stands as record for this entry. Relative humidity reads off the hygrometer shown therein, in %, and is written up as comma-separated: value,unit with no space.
18,%
